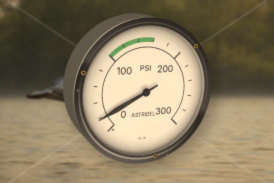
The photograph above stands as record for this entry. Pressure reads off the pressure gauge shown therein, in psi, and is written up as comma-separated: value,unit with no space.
20,psi
